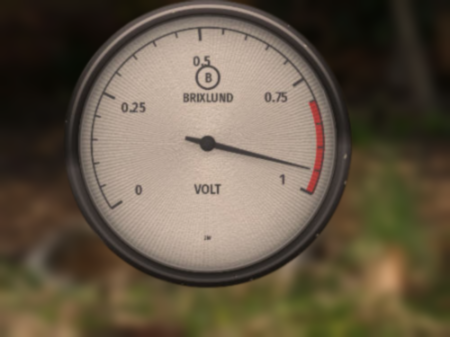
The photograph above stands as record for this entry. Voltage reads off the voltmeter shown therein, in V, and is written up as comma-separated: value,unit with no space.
0.95,V
